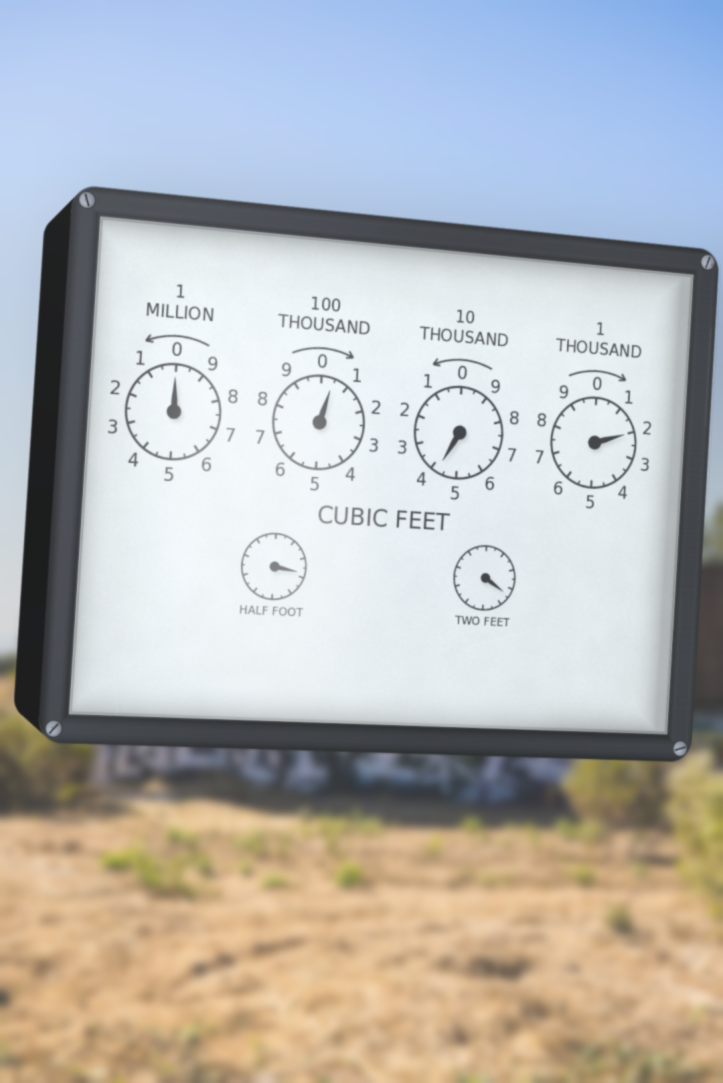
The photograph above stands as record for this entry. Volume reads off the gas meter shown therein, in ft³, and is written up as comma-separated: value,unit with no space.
4200,ft³
